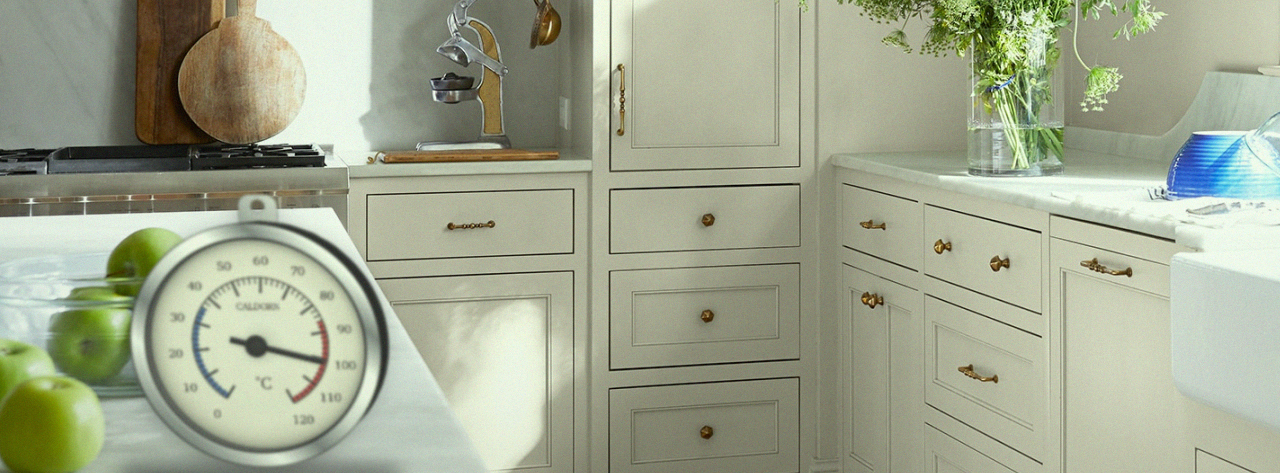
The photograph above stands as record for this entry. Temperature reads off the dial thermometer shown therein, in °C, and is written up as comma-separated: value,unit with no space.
100,°C
